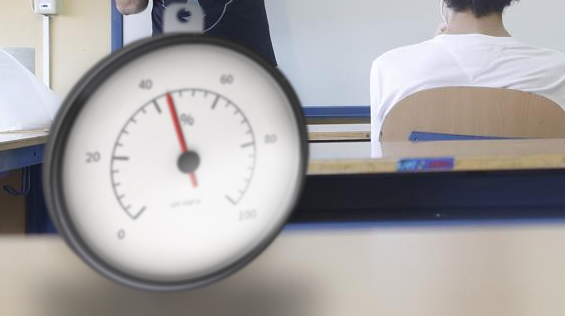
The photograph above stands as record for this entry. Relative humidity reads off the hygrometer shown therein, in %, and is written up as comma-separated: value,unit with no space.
44,%
